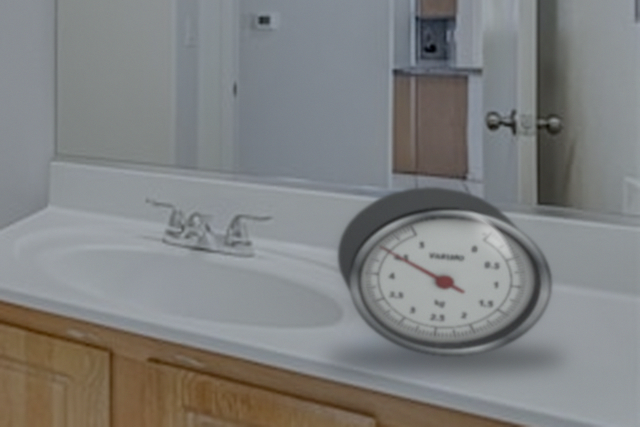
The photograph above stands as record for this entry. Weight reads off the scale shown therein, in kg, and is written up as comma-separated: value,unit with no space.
4.5,kg
